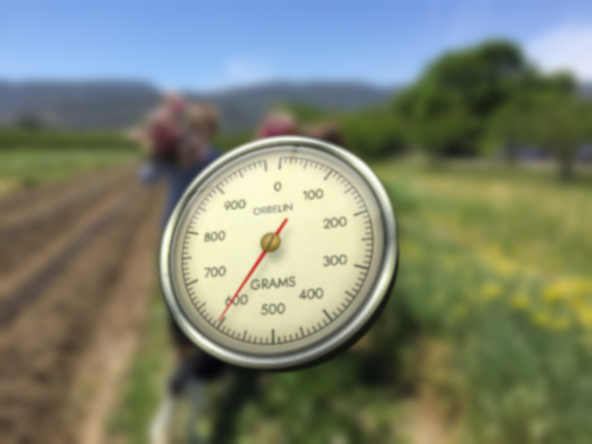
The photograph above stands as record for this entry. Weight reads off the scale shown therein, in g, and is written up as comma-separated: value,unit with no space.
600,g
